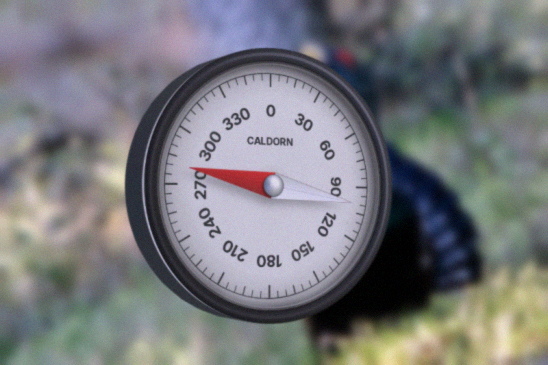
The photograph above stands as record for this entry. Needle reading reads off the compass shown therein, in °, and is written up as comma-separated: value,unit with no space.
280,°
